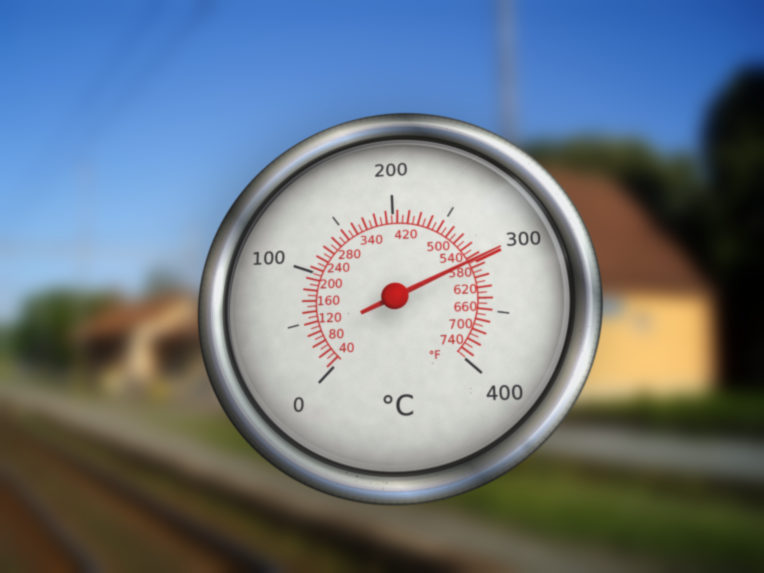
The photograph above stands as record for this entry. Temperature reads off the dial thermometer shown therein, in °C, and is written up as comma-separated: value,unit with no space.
300,°C
